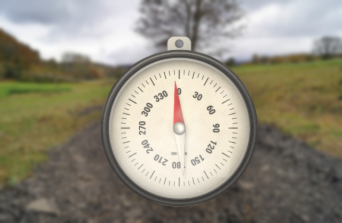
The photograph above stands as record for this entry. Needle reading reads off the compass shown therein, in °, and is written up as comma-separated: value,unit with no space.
355,°
